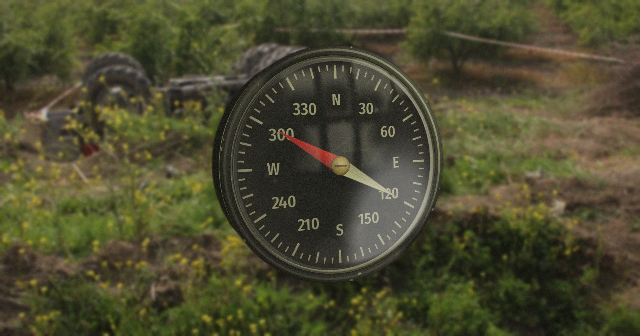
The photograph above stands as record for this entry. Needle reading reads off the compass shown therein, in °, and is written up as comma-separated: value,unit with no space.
300,°
